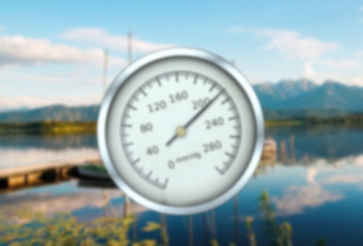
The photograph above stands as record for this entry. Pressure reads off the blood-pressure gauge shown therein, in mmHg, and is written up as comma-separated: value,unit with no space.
210,mmHg
